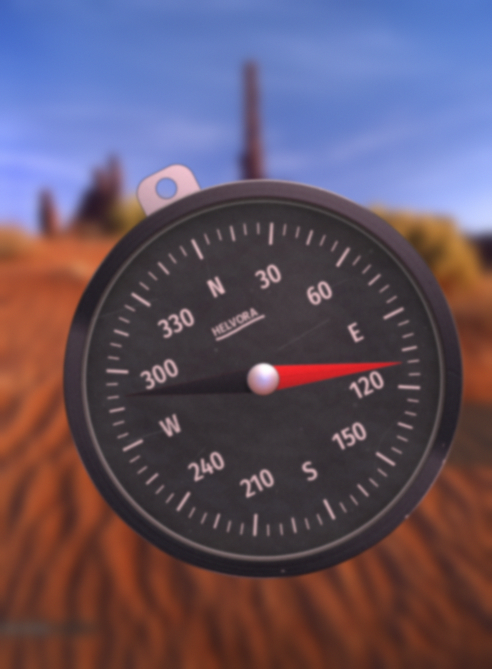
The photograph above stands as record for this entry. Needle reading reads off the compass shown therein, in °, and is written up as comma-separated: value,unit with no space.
110,°
